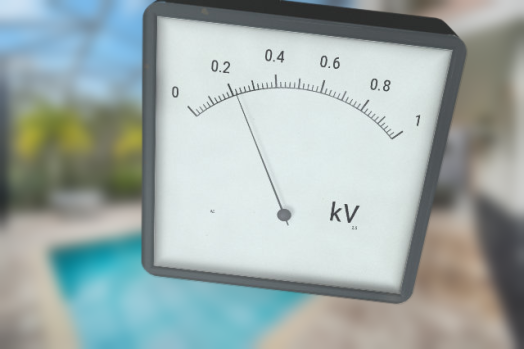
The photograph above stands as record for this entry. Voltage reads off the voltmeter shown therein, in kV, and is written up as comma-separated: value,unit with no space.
0.22,kV
